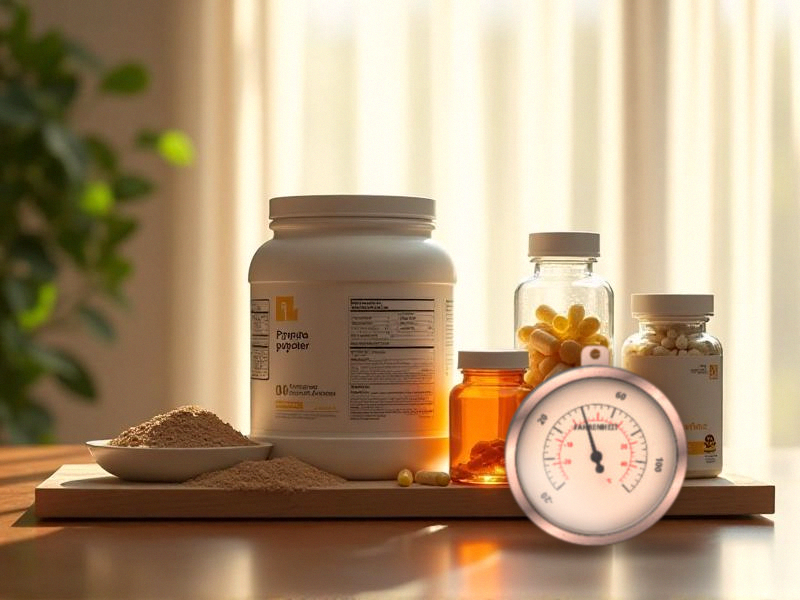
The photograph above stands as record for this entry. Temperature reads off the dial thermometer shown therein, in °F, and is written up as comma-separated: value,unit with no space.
40,°F
